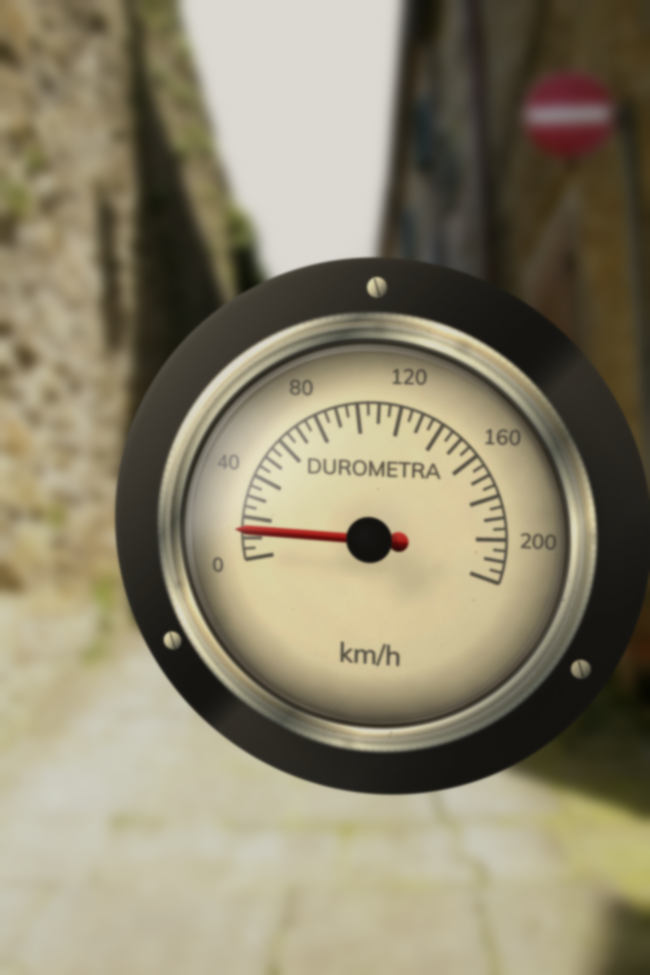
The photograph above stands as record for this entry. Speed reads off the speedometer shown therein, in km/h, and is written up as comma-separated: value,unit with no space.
15,km/h
